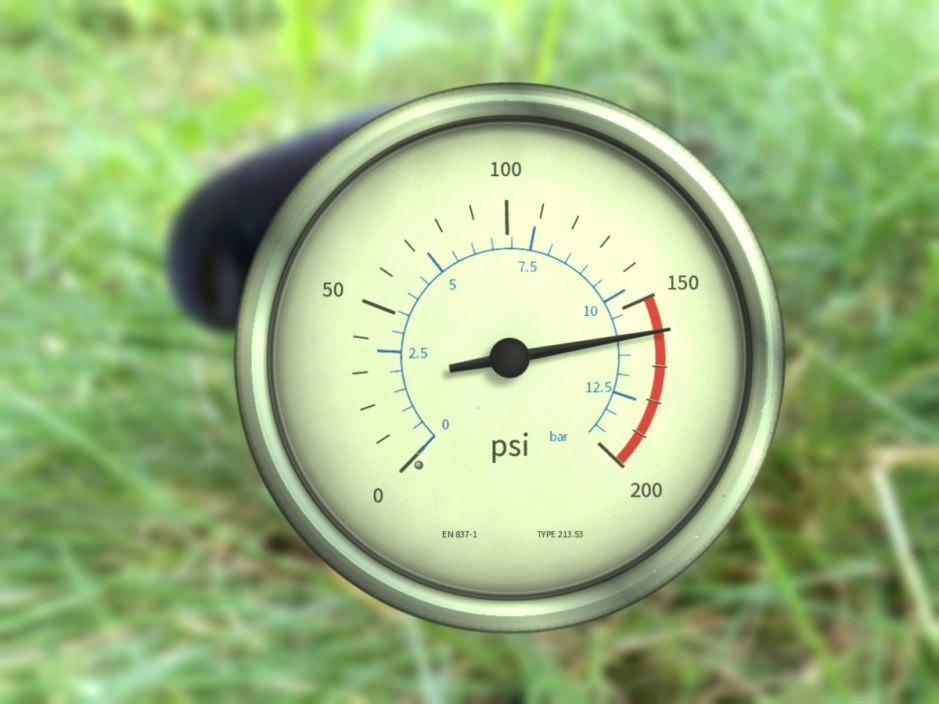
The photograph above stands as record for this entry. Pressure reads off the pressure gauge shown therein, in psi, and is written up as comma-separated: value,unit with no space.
160,psi
